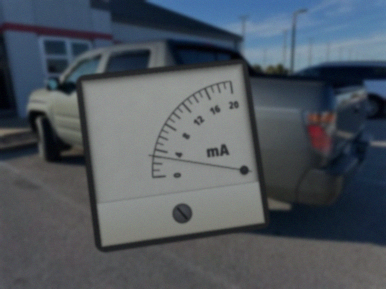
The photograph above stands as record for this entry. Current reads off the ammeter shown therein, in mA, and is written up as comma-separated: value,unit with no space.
3,mA
